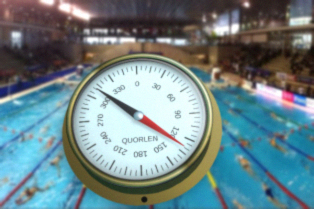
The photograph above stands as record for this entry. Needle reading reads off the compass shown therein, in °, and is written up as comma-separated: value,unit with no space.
130,°
